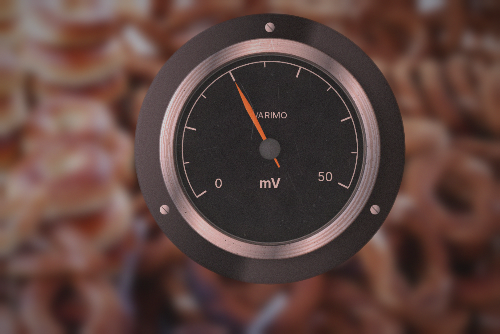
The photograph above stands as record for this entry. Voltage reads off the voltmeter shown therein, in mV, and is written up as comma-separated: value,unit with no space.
20,mV
